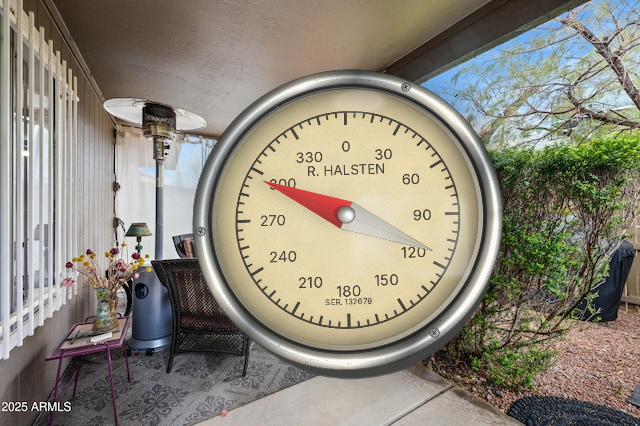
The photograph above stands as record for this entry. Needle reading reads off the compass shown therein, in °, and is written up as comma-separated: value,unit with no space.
295,°
